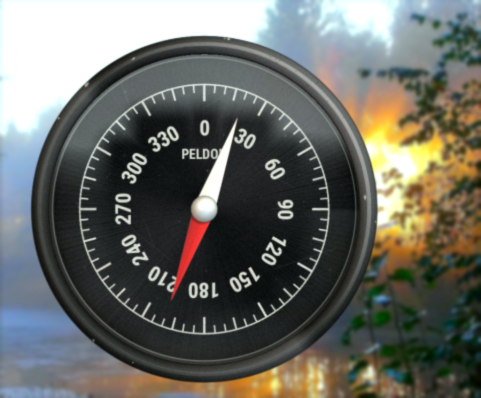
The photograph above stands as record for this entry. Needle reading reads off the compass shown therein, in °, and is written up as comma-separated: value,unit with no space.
200,°
